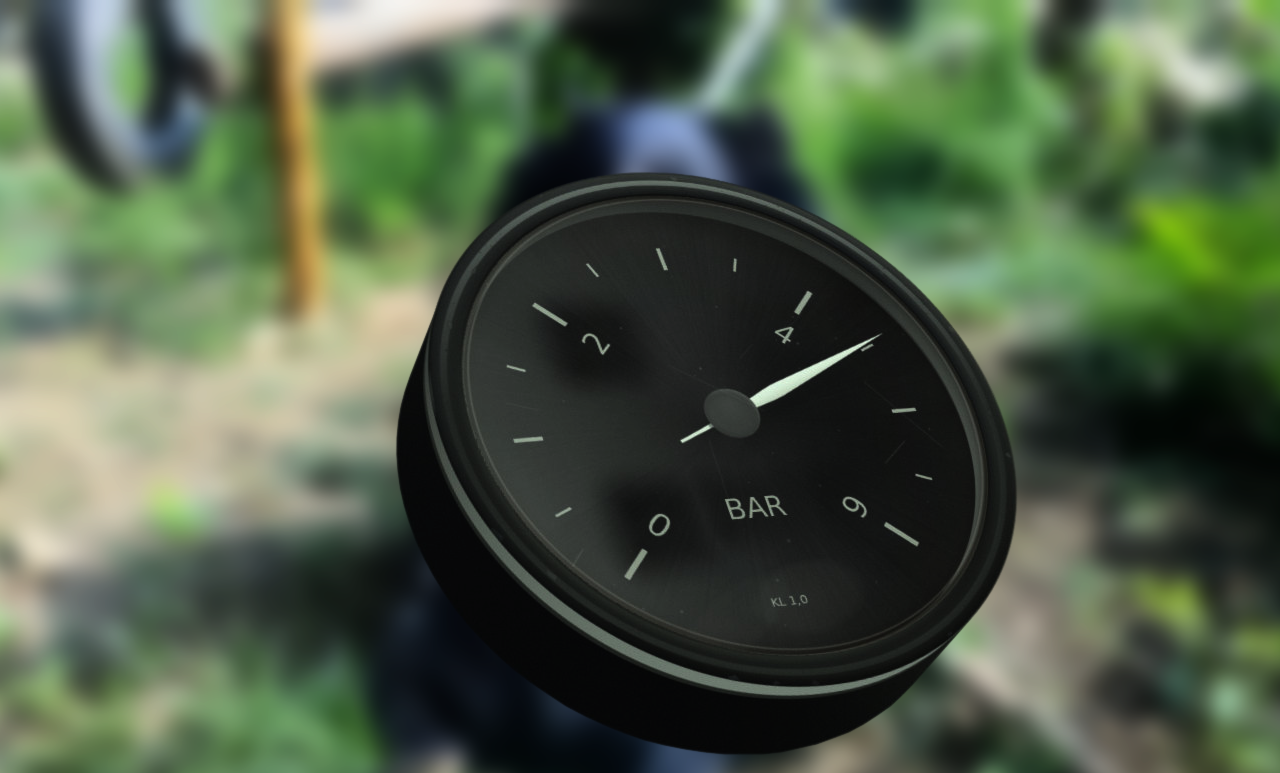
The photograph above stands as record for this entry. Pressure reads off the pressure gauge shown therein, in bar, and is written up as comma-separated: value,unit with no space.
4.5,bar
